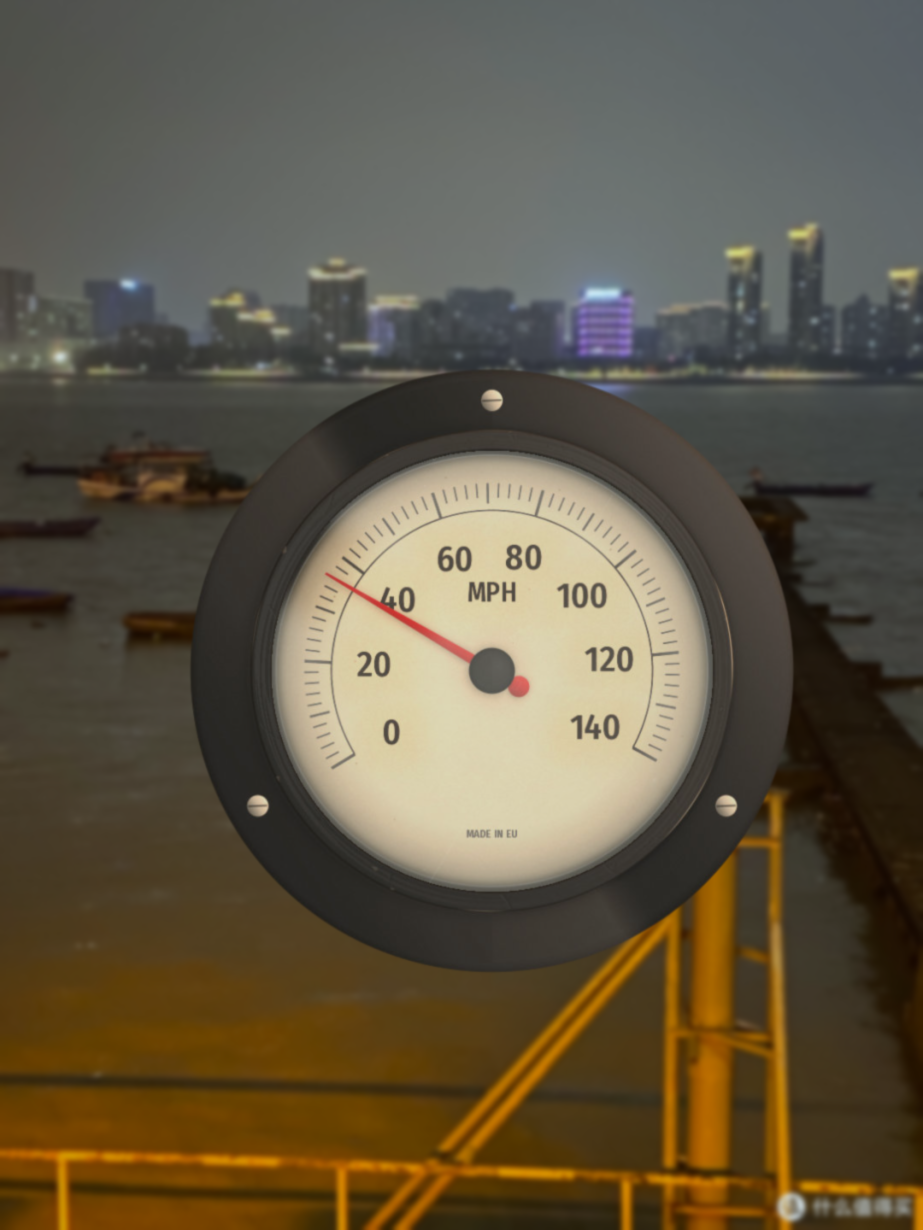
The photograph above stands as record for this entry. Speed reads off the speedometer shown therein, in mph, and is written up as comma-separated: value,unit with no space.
36,mph
